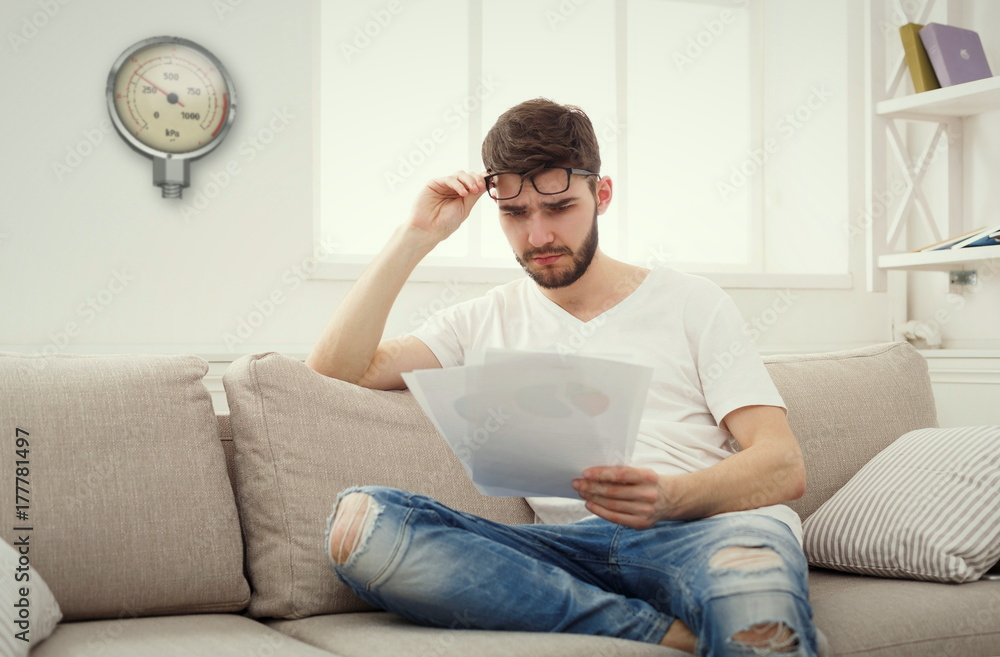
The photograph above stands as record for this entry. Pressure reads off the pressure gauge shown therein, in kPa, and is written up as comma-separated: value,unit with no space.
300,kPa
